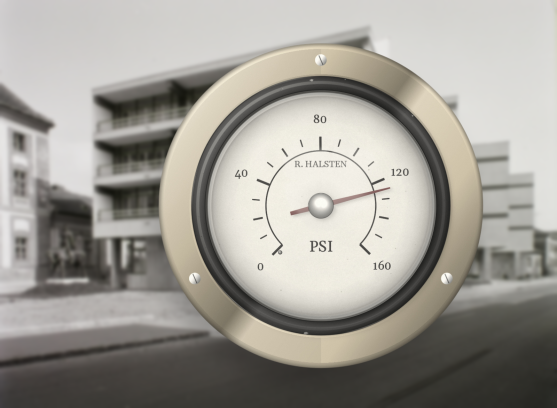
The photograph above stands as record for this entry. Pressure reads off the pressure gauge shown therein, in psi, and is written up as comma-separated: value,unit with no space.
125,psi
